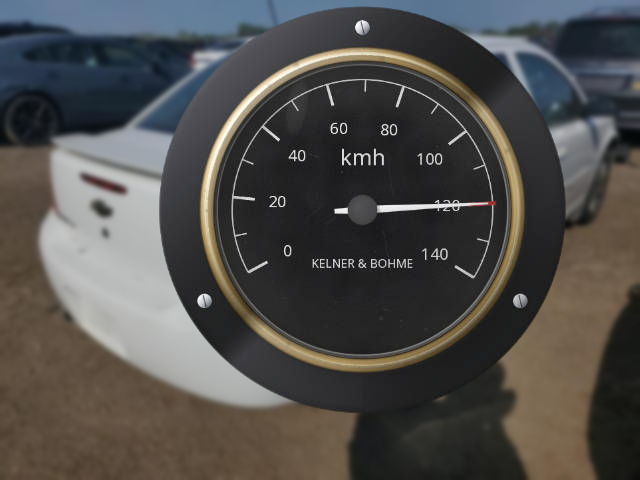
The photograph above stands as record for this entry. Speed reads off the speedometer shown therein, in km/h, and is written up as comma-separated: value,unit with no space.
120,km/h
